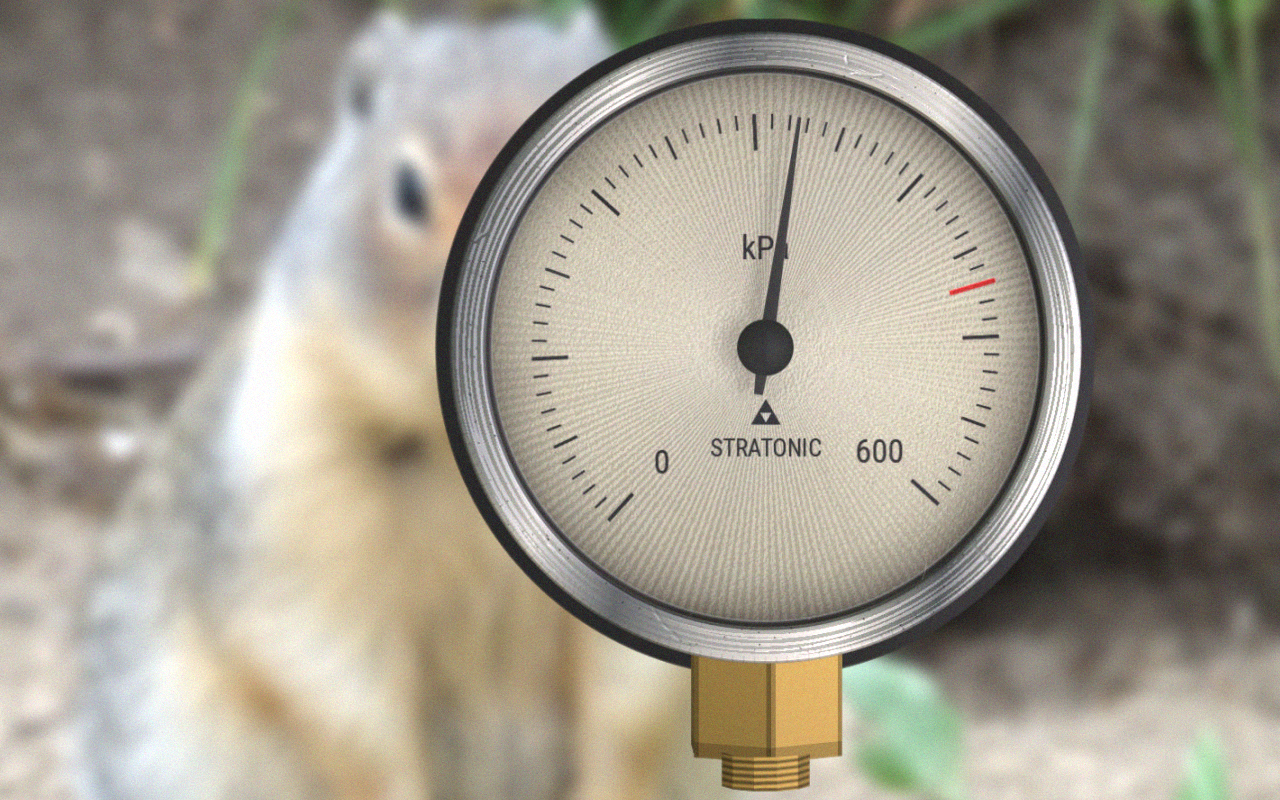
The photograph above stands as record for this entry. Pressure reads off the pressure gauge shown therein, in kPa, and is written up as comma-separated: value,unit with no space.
325,kPa
